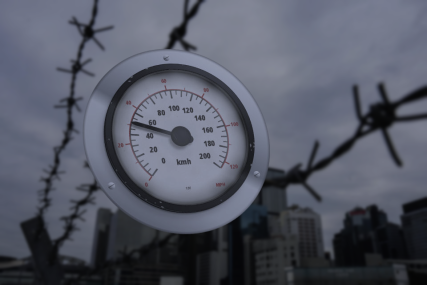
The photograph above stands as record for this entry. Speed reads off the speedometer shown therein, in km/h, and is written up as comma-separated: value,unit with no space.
50,km/h
